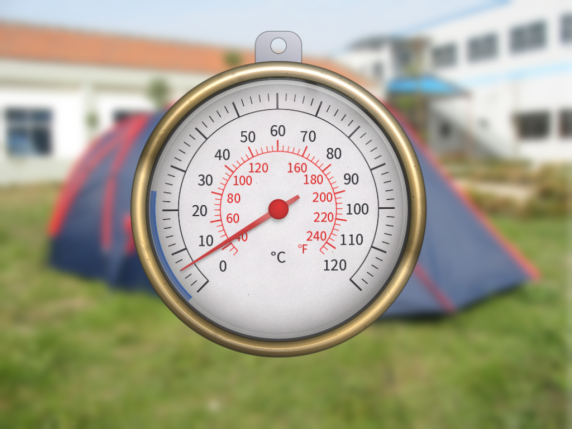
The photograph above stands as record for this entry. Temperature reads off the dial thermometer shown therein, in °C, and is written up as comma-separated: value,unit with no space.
6,°C
